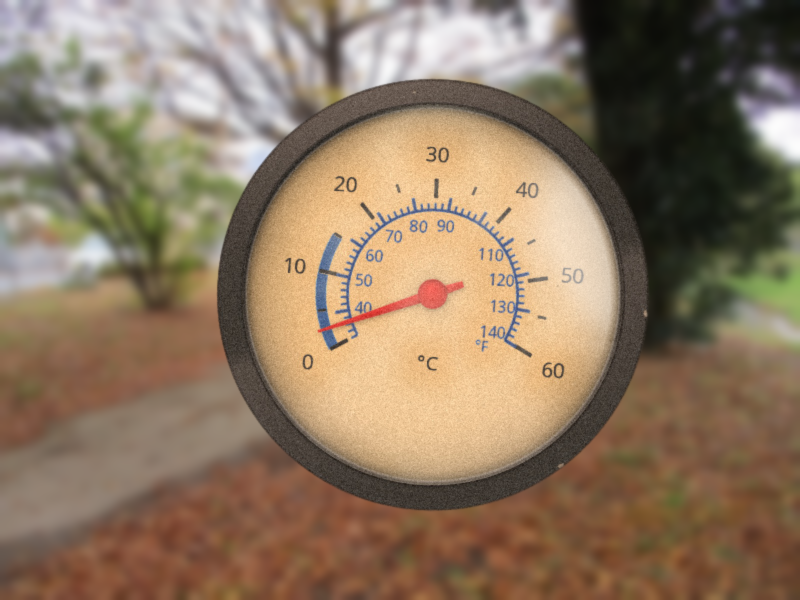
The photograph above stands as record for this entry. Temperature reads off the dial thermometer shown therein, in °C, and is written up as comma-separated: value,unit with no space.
2.5,°C
